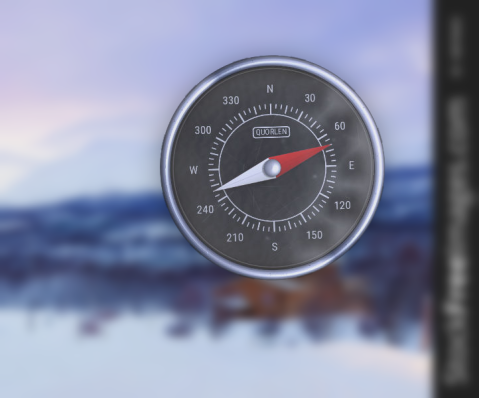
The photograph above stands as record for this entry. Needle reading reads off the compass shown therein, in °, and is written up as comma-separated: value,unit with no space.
70,°
